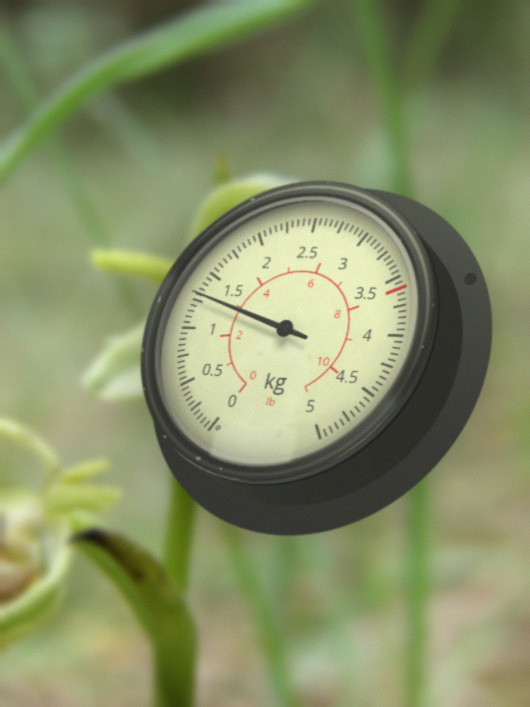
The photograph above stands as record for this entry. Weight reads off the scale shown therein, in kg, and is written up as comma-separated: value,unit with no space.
1.3,kg
